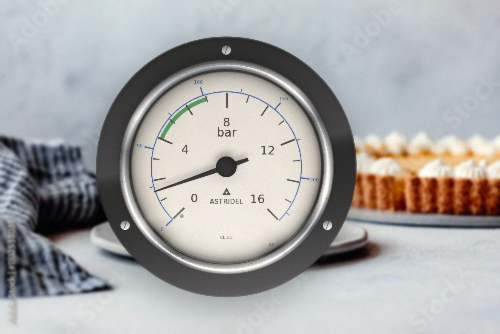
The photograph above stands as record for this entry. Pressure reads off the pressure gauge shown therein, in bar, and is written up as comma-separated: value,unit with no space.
1.5,bar
